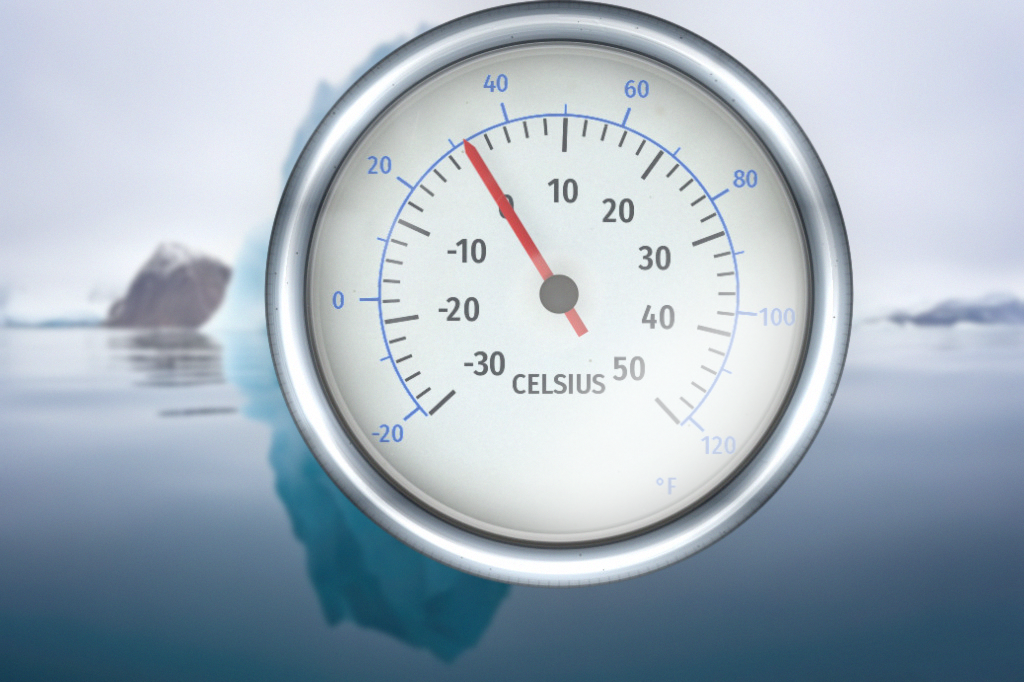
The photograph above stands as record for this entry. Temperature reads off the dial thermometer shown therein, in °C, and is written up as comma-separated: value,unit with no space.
0,°C
